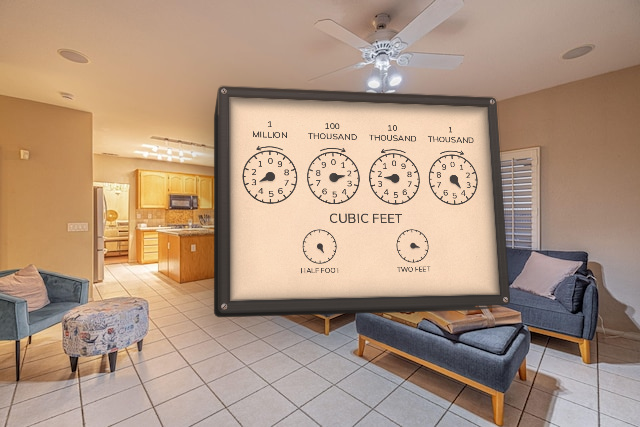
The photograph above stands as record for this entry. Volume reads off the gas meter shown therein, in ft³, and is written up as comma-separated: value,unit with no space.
322400,ft³
